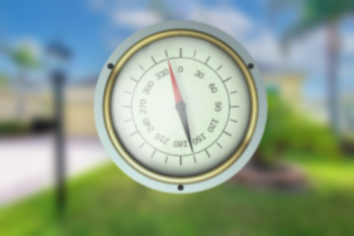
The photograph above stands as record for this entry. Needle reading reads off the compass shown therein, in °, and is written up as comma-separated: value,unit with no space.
345,°
